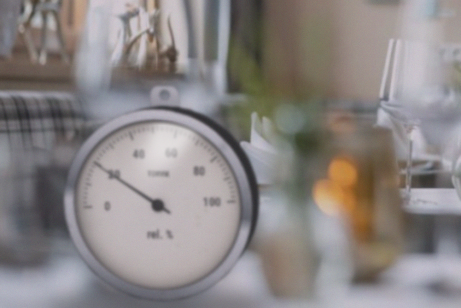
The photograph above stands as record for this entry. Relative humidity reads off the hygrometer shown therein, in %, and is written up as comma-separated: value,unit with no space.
20,%
